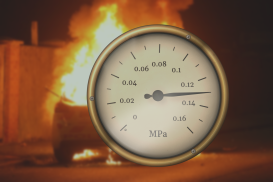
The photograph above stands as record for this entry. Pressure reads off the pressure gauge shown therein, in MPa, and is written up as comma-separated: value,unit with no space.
0.13,MPa
